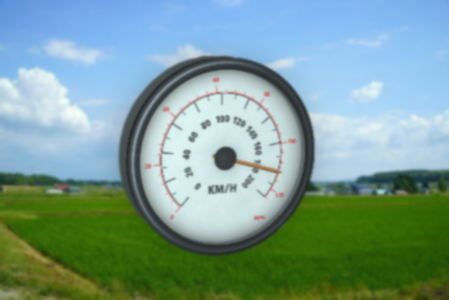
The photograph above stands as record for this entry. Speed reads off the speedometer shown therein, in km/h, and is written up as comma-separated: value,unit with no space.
180,km/h
